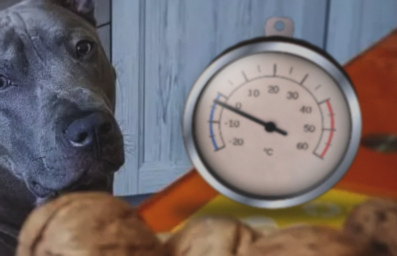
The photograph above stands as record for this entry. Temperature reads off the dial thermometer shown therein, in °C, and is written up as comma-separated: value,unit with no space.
-2.5,°C
